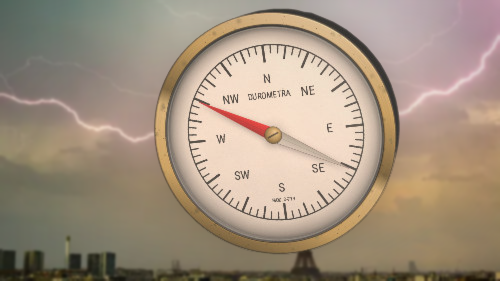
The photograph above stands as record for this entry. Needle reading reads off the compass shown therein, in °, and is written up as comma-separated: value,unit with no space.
300,°
